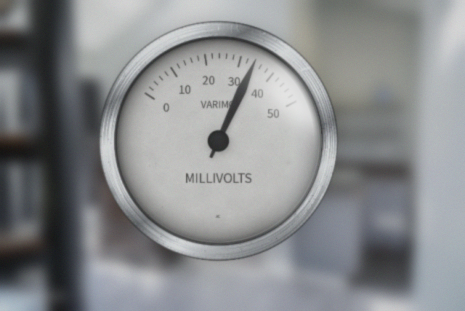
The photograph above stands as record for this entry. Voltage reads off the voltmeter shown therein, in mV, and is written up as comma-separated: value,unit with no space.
34,mV
